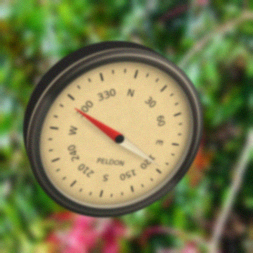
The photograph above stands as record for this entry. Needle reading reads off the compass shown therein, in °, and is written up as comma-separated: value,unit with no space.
295,°
